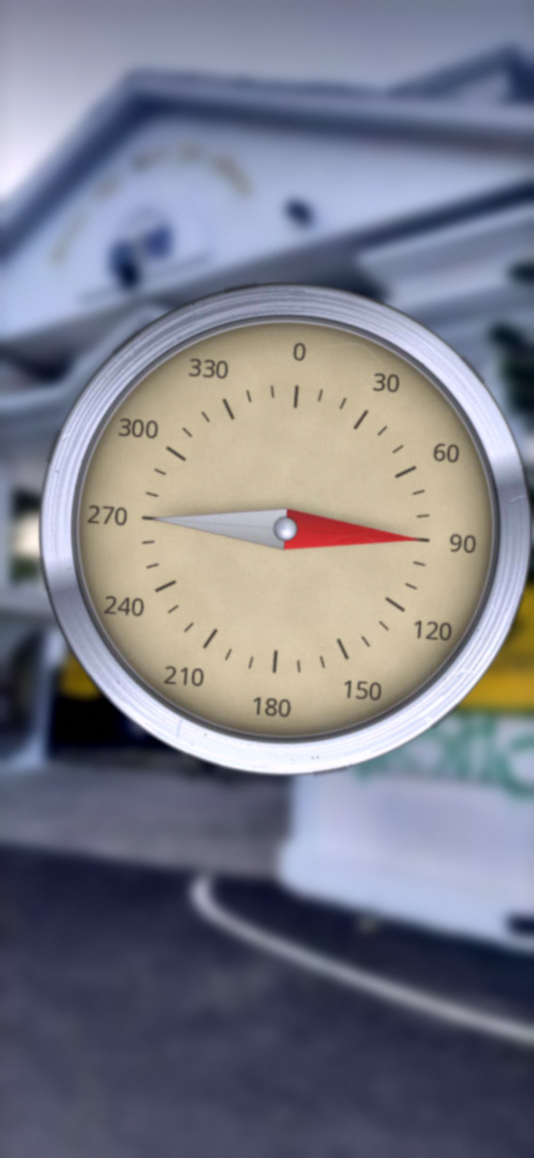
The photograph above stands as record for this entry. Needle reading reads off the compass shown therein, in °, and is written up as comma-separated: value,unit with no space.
90,°
